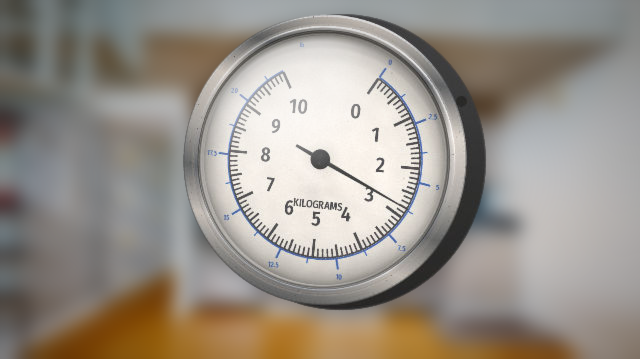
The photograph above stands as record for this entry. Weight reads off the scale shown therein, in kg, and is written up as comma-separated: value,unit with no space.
2.8,kg
